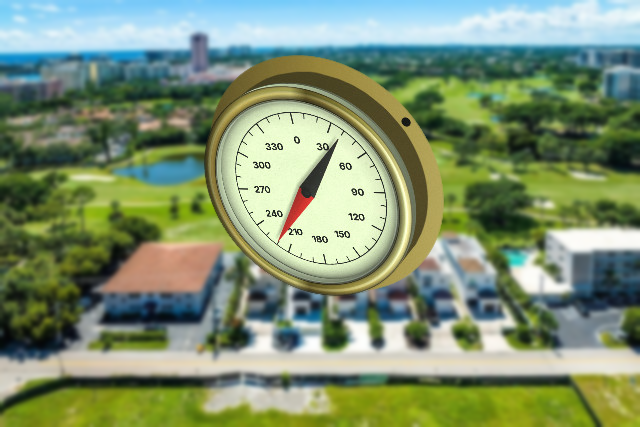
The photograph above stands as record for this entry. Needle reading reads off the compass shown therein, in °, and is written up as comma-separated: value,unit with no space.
220,°
